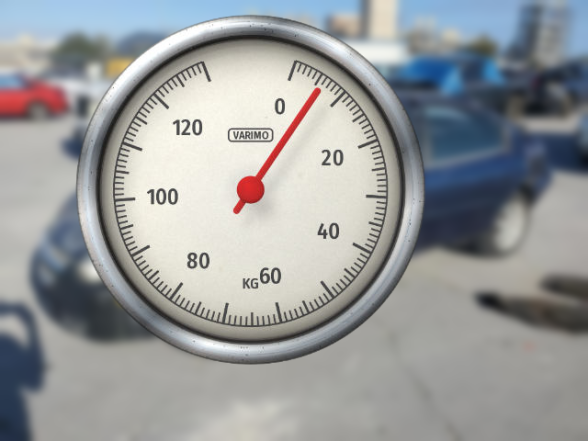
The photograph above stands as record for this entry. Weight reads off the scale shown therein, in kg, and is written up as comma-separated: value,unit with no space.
6,kg
